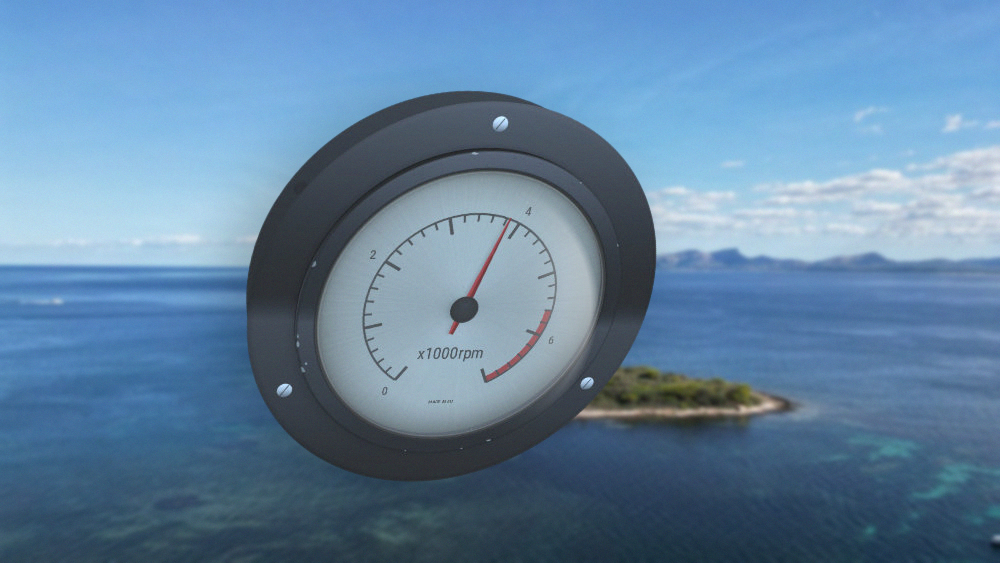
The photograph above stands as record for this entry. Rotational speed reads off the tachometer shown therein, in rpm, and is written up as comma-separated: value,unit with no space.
3800,rpm
